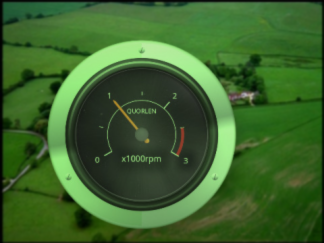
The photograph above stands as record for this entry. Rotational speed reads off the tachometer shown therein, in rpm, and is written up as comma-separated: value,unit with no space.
1000,rpm
